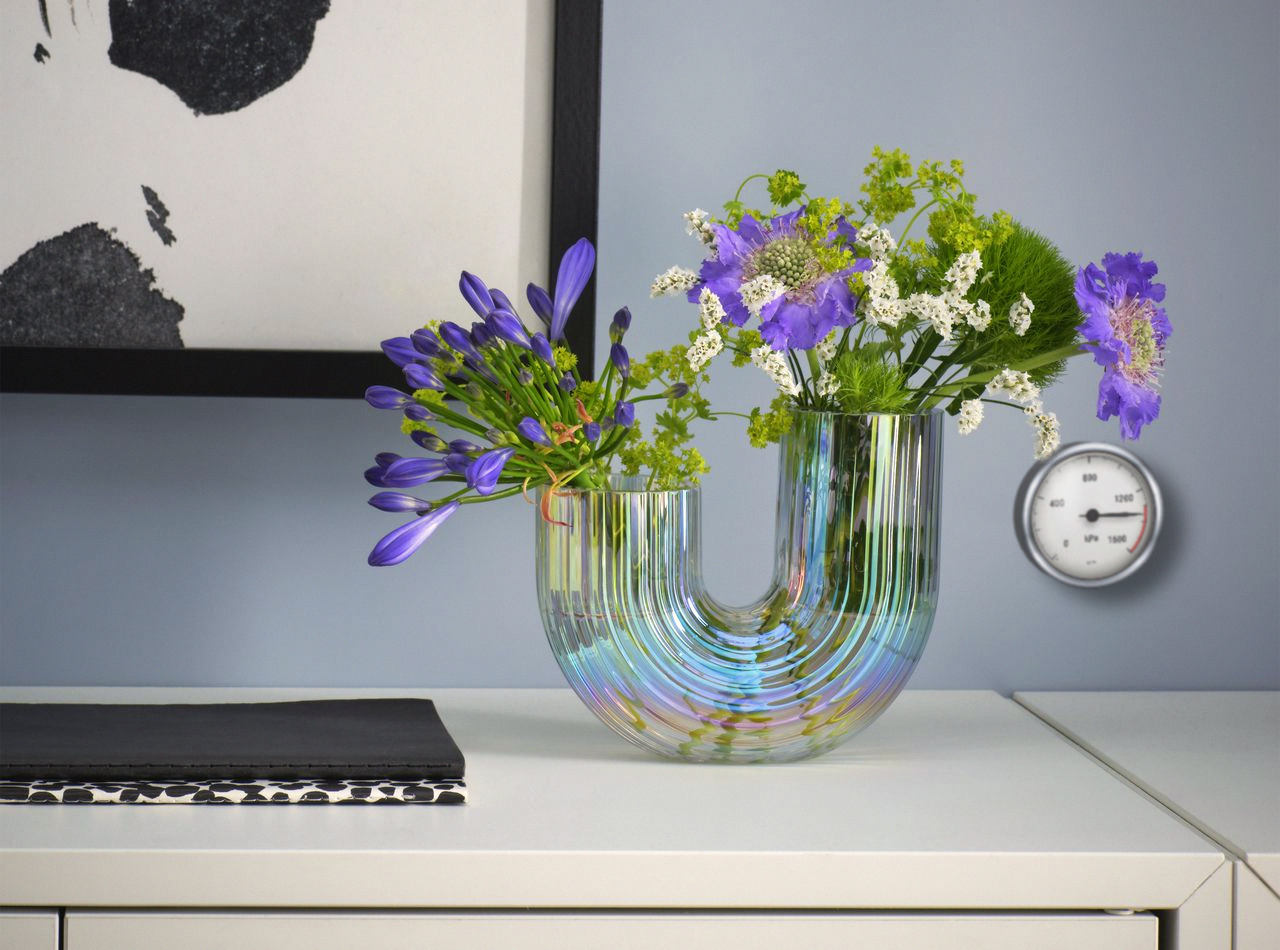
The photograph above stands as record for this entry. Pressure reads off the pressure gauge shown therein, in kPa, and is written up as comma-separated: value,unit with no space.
1350,kPa
